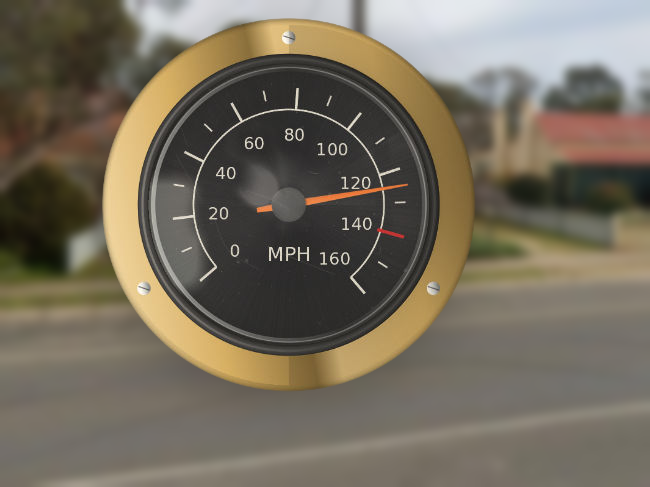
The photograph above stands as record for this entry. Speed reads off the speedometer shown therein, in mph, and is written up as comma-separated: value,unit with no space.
125,mph
